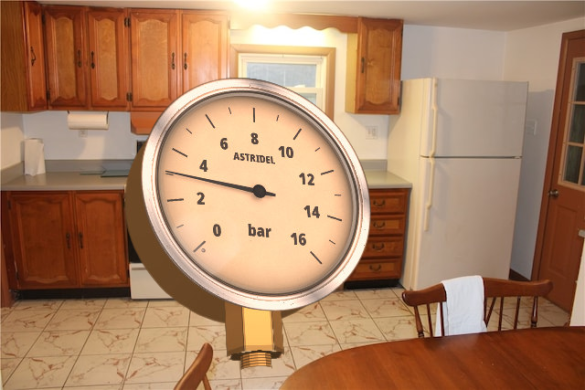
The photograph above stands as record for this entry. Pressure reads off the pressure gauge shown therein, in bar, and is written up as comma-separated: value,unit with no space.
3,bar
